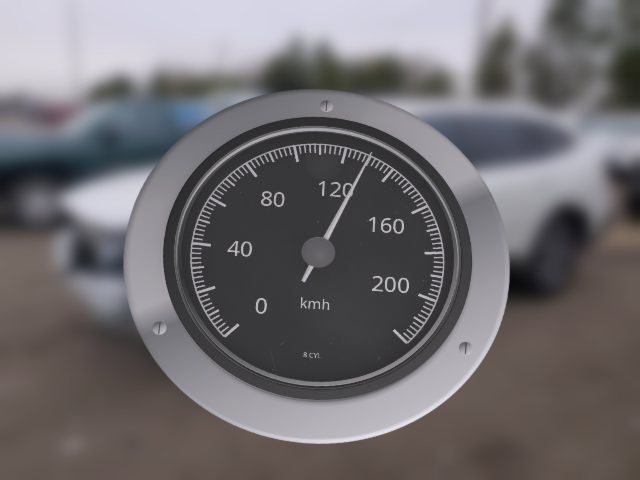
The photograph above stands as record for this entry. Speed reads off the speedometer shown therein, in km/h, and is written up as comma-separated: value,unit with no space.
130,km/h
